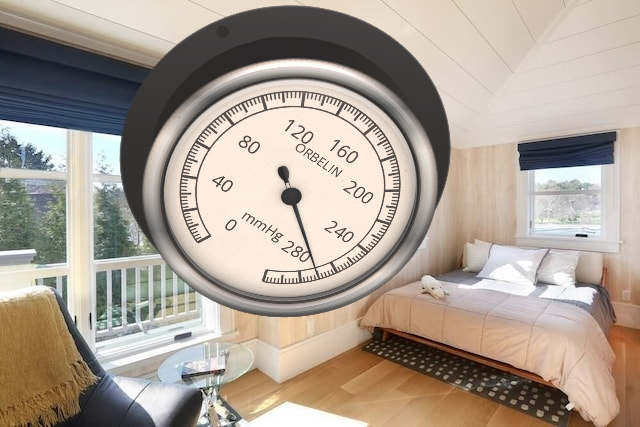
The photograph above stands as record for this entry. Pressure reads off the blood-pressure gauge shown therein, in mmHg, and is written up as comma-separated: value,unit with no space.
270,mmHg
